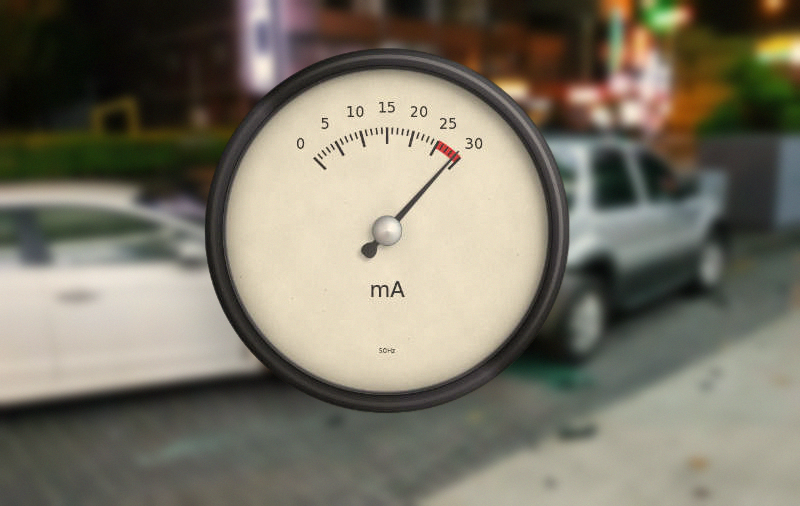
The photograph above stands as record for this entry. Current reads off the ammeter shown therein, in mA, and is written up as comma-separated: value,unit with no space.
29,mA
